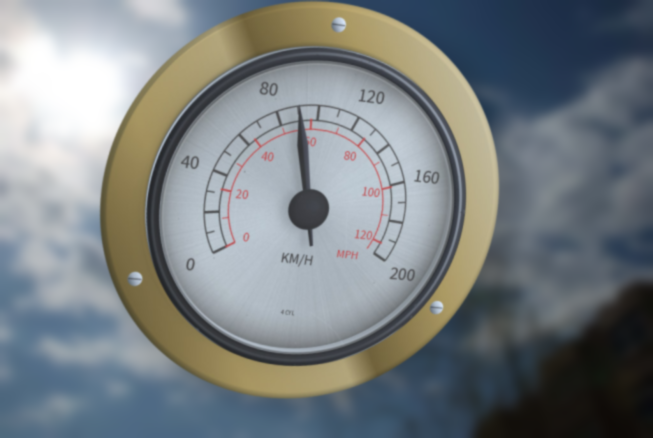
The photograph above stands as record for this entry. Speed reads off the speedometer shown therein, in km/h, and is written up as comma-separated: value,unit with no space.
90,km/h
